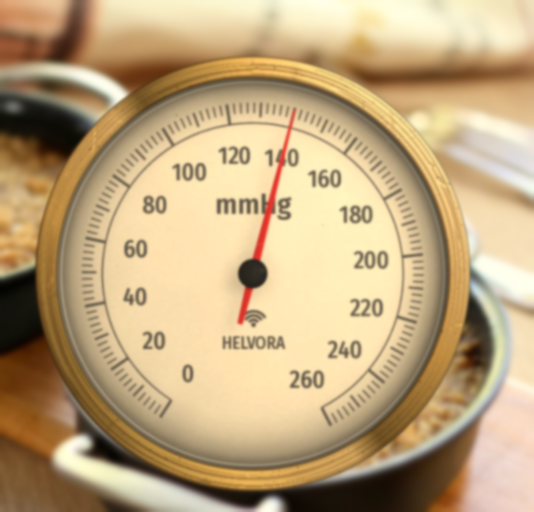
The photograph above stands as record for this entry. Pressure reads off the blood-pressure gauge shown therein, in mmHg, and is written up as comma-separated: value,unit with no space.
140,mmHg
